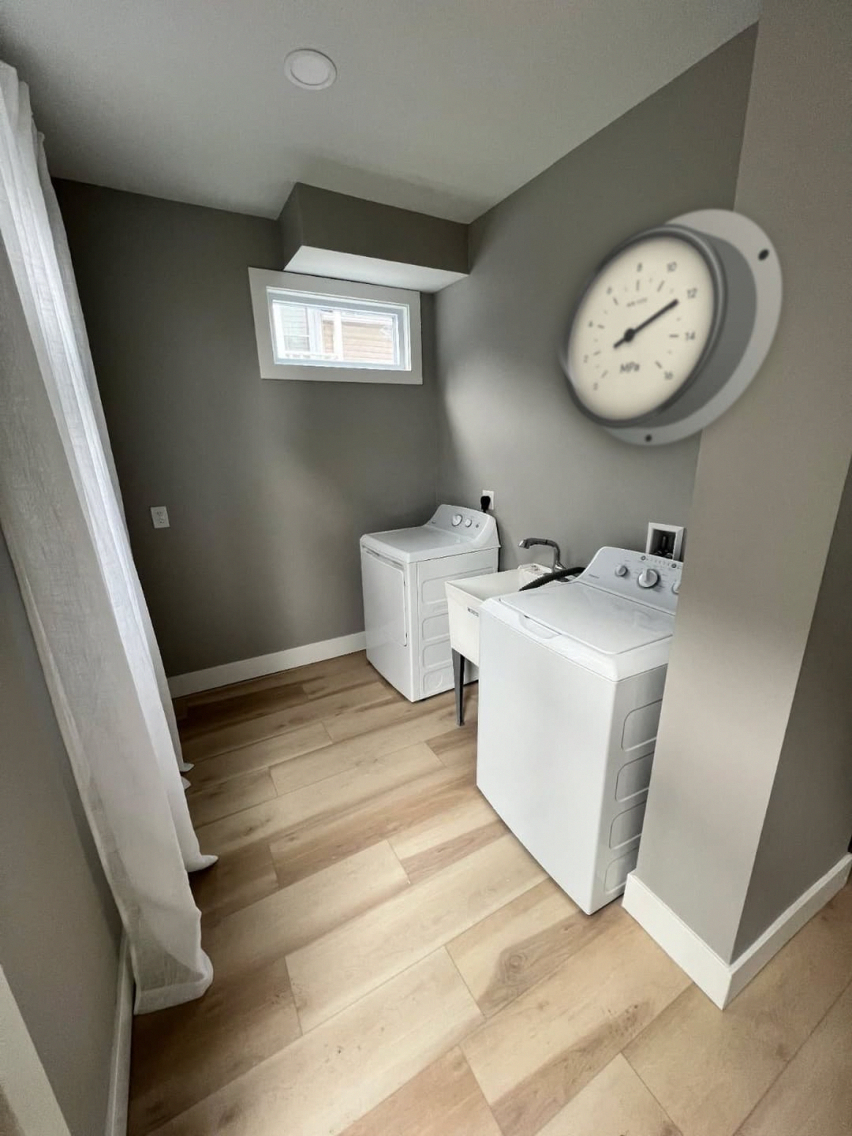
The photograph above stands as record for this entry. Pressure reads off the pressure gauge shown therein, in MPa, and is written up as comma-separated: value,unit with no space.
12,MPa
